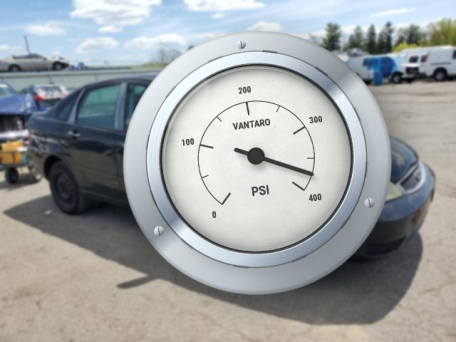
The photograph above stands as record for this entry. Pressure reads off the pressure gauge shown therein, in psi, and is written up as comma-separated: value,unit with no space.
375,psi
